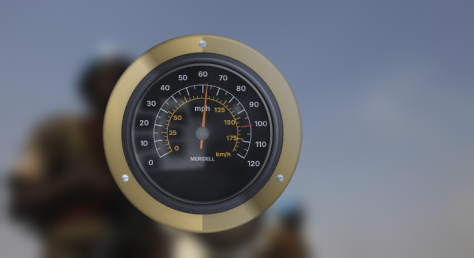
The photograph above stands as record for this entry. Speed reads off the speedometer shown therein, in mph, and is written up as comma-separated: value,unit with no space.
62.5,mph
